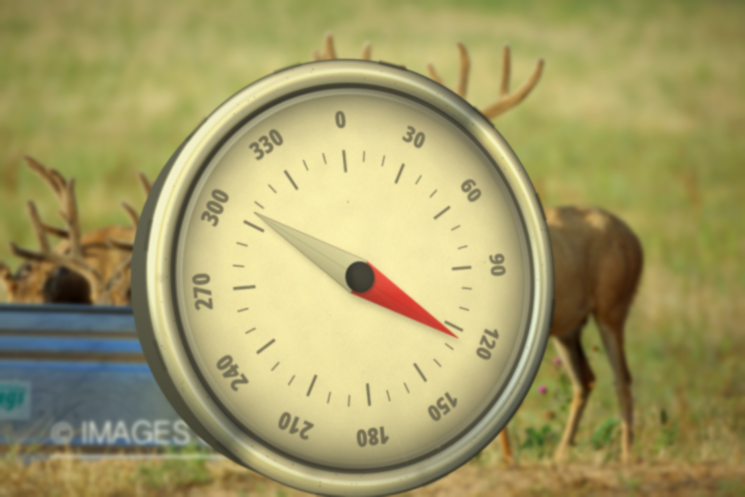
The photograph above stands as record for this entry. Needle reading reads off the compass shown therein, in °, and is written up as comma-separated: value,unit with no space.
125,°
